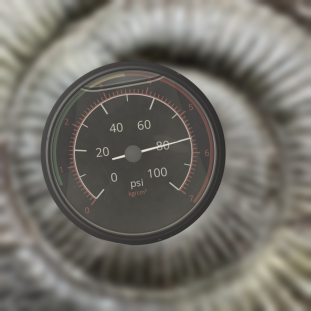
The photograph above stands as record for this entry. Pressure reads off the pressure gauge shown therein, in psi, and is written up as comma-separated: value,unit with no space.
80,psi
